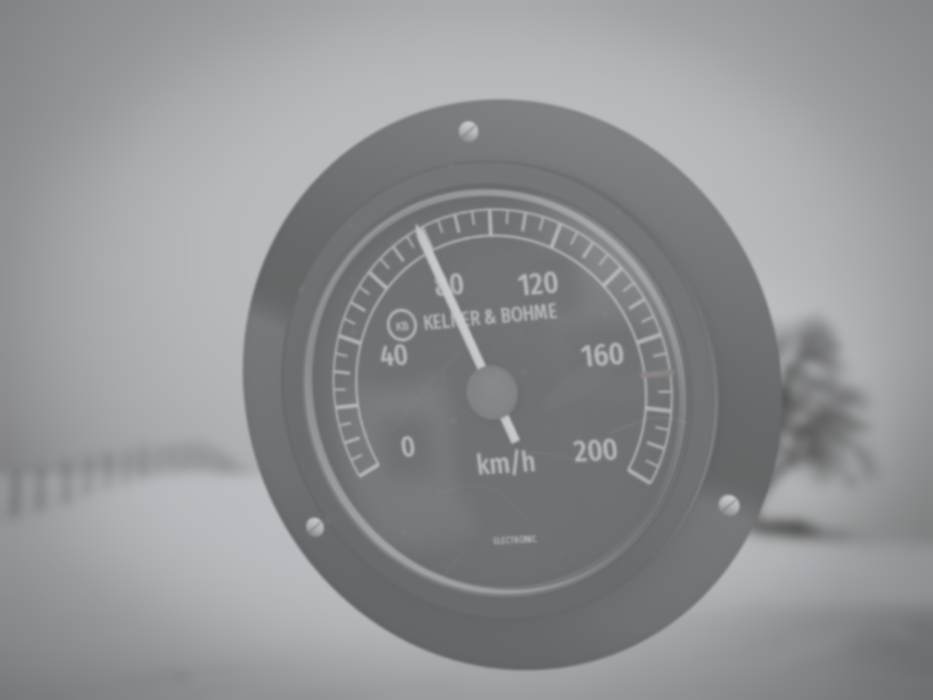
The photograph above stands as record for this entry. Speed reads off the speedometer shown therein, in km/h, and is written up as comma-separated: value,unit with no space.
80,km/h
